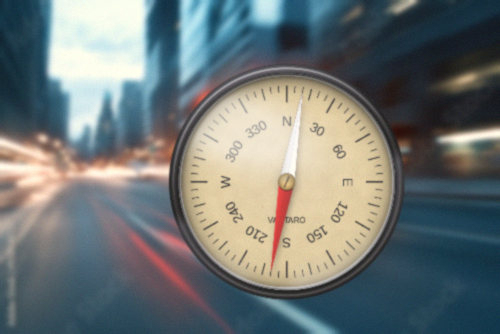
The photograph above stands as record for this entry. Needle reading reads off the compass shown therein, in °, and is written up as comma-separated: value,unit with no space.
190,°
